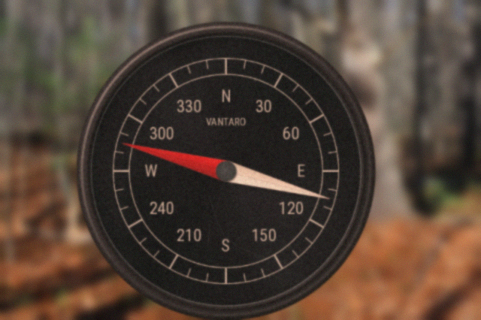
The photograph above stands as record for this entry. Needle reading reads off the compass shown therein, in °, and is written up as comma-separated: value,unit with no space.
285,°
